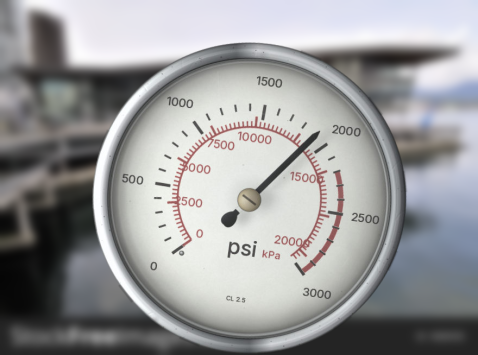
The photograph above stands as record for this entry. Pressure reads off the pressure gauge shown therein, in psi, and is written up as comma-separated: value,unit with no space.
1900,psi
